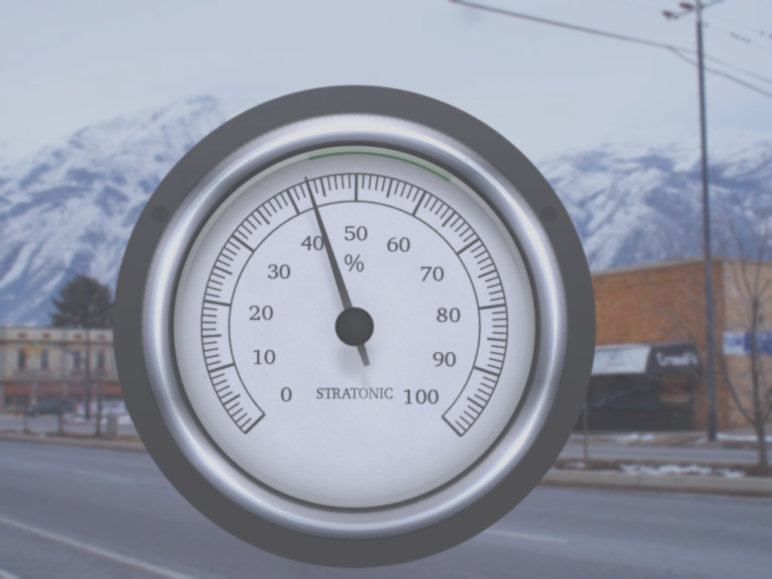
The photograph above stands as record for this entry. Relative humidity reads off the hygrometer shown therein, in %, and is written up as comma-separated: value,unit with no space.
43,%
